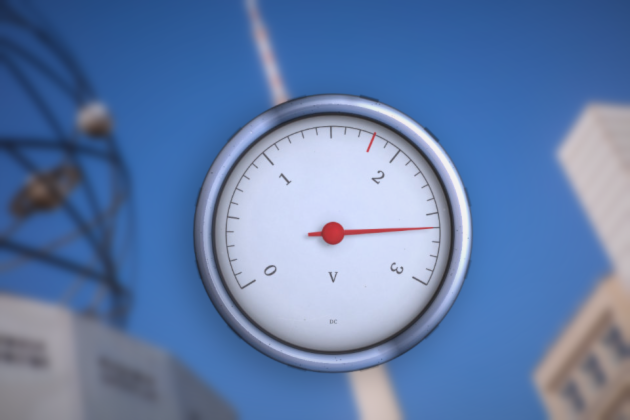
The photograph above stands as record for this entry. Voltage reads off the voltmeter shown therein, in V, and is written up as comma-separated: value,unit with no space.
2.6,V
